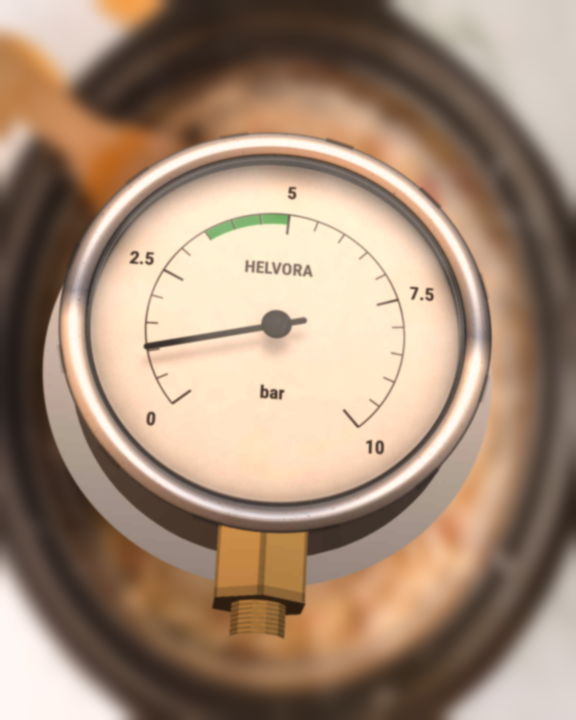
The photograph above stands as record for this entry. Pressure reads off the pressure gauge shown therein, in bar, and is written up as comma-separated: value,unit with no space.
1,bar
